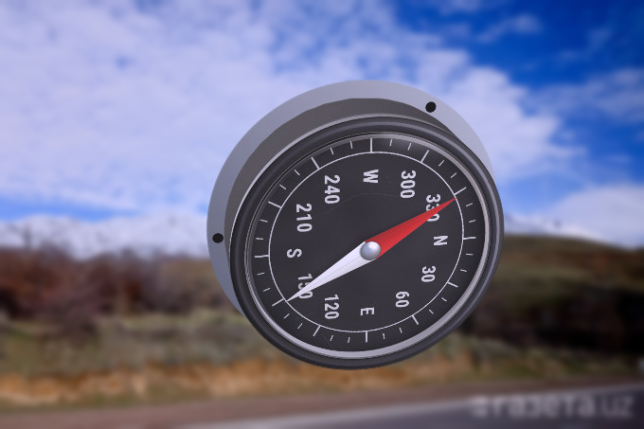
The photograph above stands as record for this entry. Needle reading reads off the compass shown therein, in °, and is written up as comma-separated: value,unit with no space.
330,°
